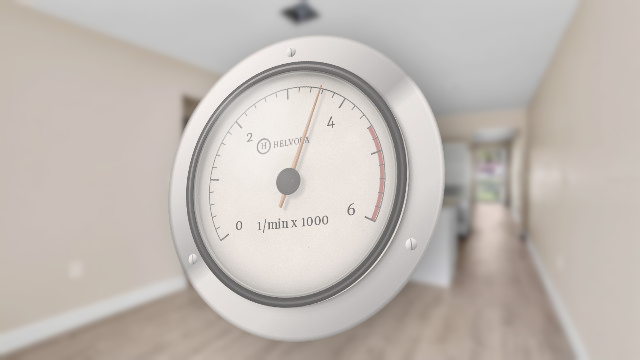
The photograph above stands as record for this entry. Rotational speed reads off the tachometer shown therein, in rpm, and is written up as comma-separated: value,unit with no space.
3600,rpm
